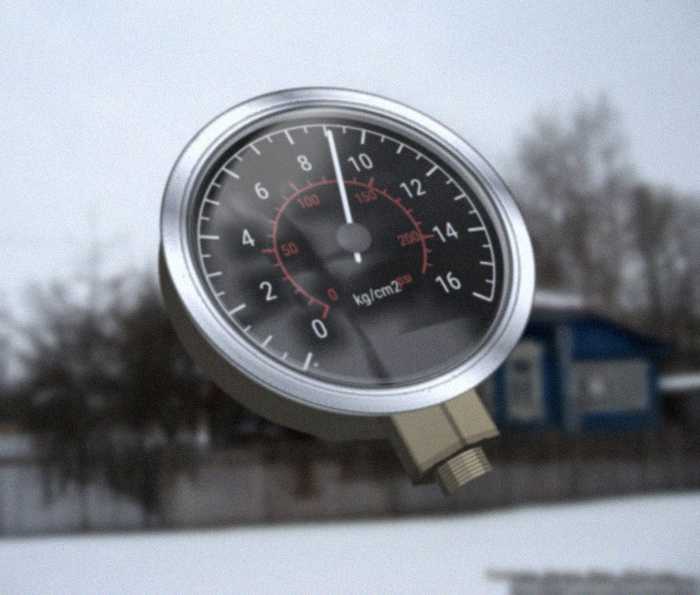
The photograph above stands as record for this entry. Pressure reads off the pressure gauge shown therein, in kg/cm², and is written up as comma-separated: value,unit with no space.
9,kg/cm²
